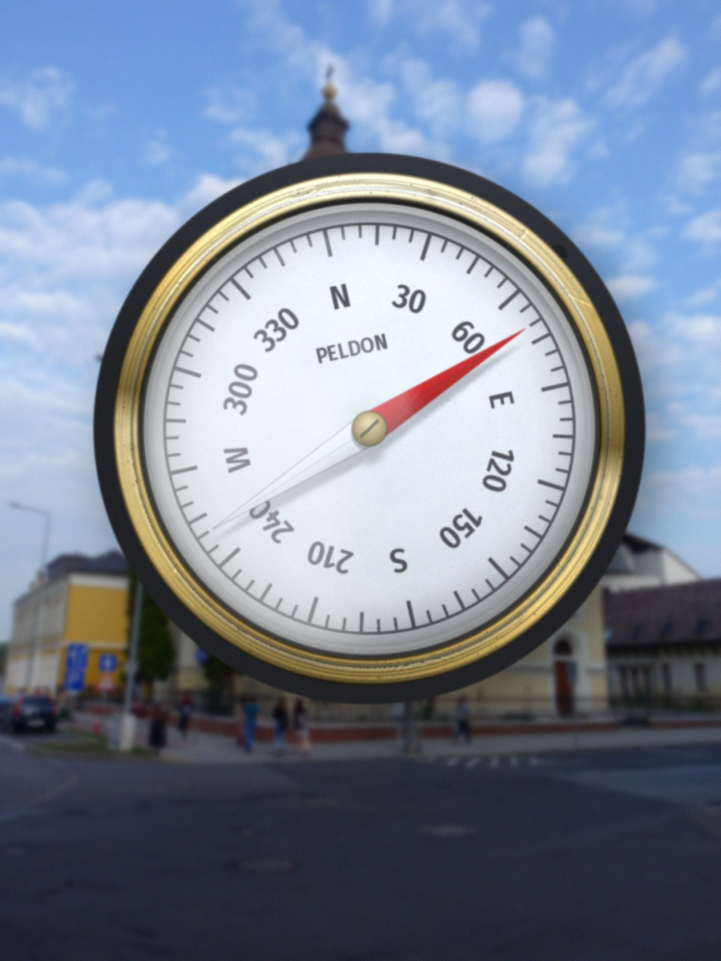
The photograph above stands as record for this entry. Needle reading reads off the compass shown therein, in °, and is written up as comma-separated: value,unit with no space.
70,°
